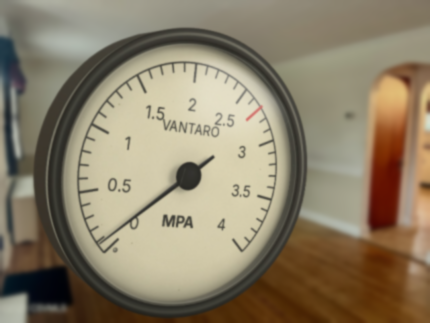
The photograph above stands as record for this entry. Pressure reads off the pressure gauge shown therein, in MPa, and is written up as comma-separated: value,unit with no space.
0.1,MPa
